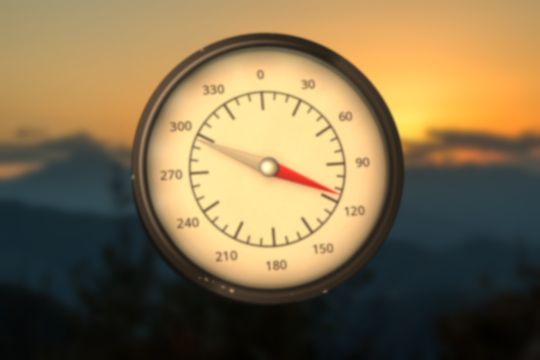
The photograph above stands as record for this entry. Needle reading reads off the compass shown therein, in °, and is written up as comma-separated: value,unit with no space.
115,°
